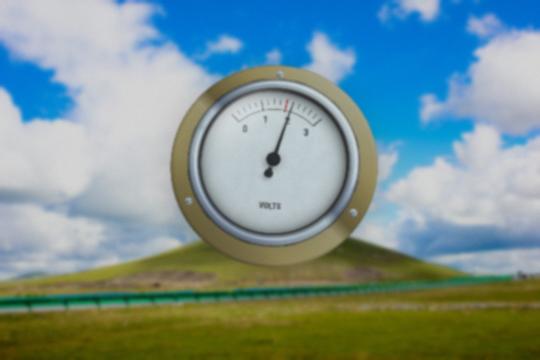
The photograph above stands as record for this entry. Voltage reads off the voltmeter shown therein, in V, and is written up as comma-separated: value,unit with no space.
2,V
